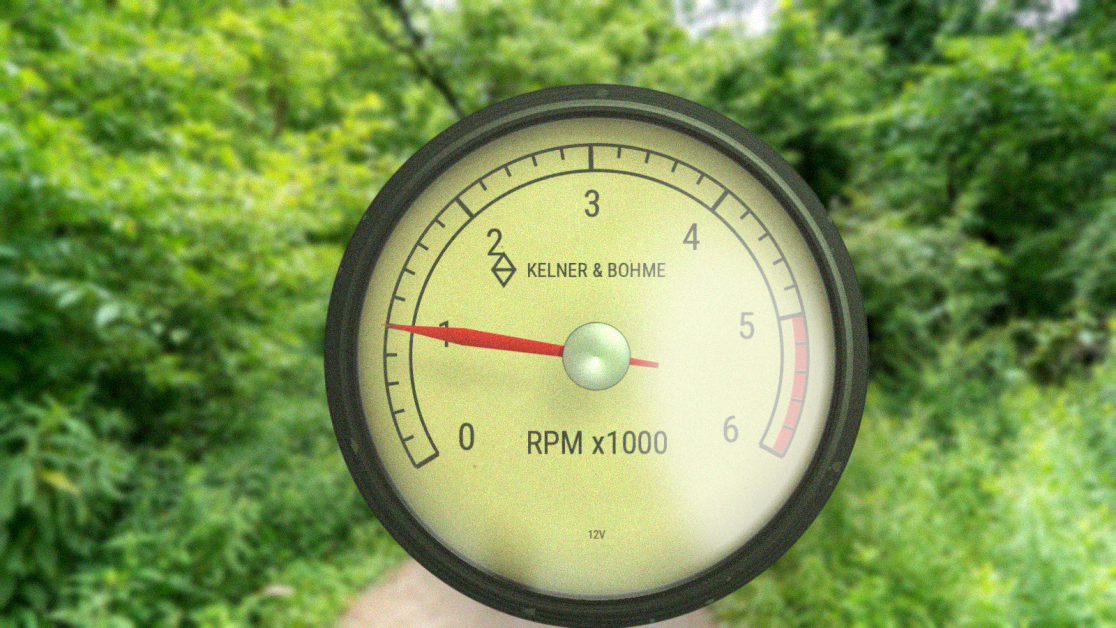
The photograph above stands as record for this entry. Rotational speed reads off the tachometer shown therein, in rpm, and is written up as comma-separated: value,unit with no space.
1000,rpm
